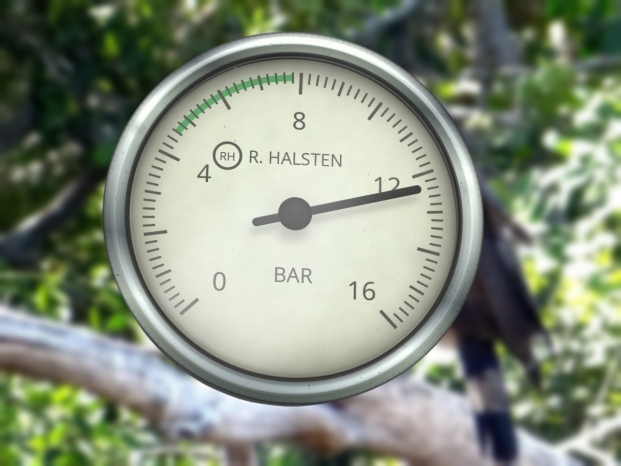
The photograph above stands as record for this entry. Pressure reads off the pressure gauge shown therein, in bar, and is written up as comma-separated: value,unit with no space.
12.4,bar
